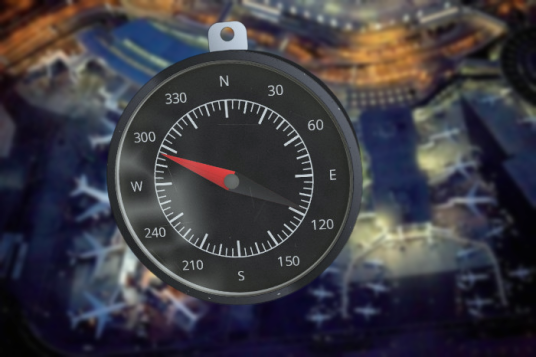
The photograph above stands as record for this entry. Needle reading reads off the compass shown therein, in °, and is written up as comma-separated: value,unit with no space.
295,°
